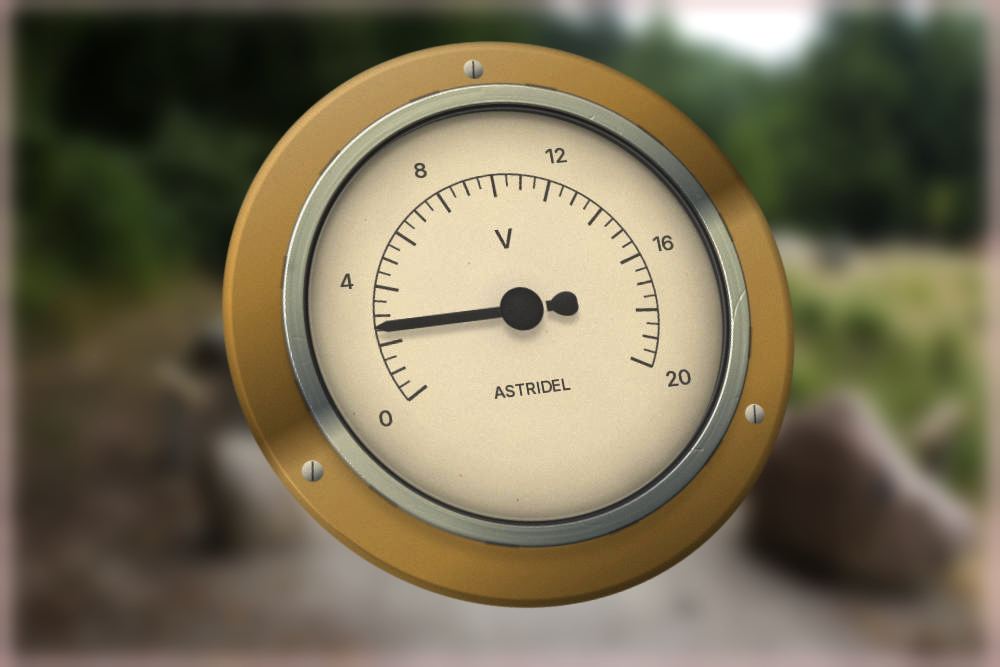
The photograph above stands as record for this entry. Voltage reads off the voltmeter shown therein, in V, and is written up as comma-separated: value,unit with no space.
2.5,V
